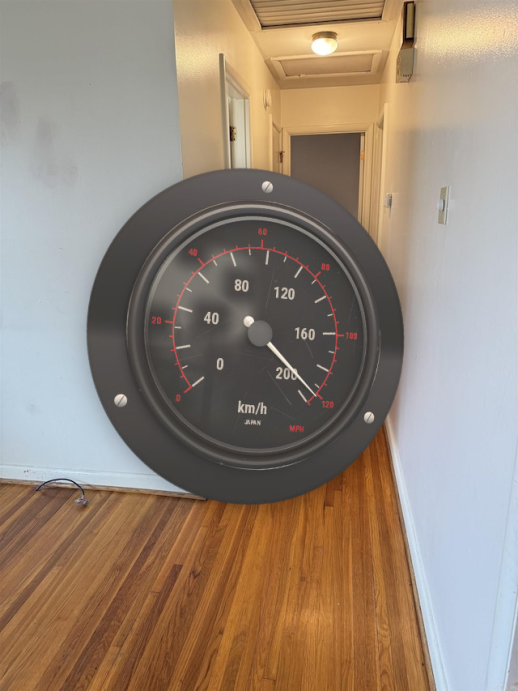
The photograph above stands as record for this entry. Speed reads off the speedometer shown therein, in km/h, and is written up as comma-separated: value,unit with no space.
195,km/h
